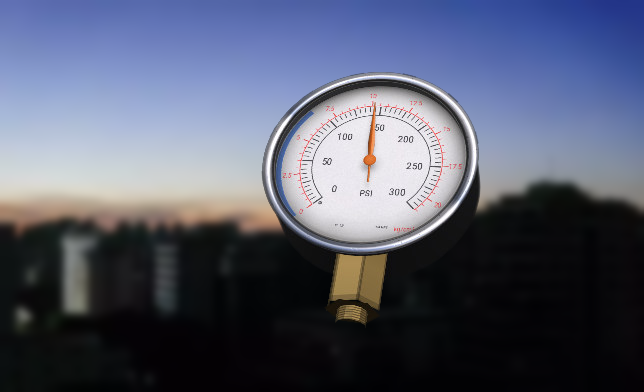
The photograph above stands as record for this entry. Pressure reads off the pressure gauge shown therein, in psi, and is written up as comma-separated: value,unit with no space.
145,psi
